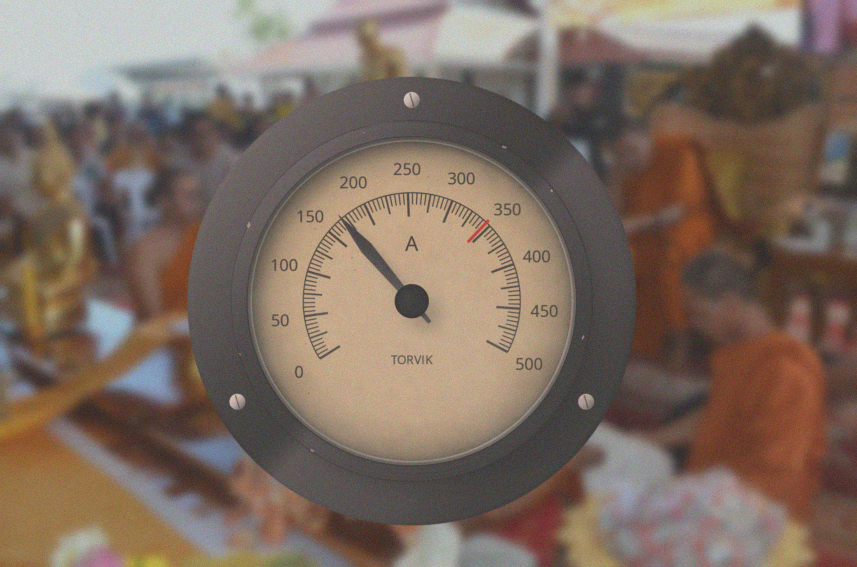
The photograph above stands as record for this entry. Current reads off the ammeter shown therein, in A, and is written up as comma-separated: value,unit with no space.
170,A
